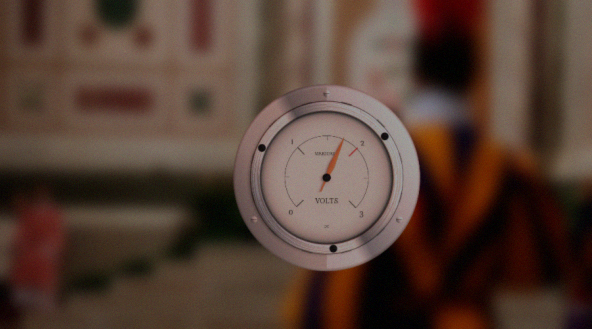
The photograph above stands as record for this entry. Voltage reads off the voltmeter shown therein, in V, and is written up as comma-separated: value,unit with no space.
1.75,V
